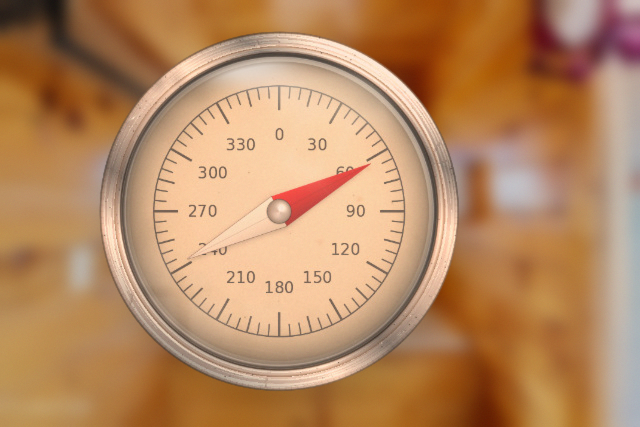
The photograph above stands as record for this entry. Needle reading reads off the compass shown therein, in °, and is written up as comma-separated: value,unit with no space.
62.5,°
